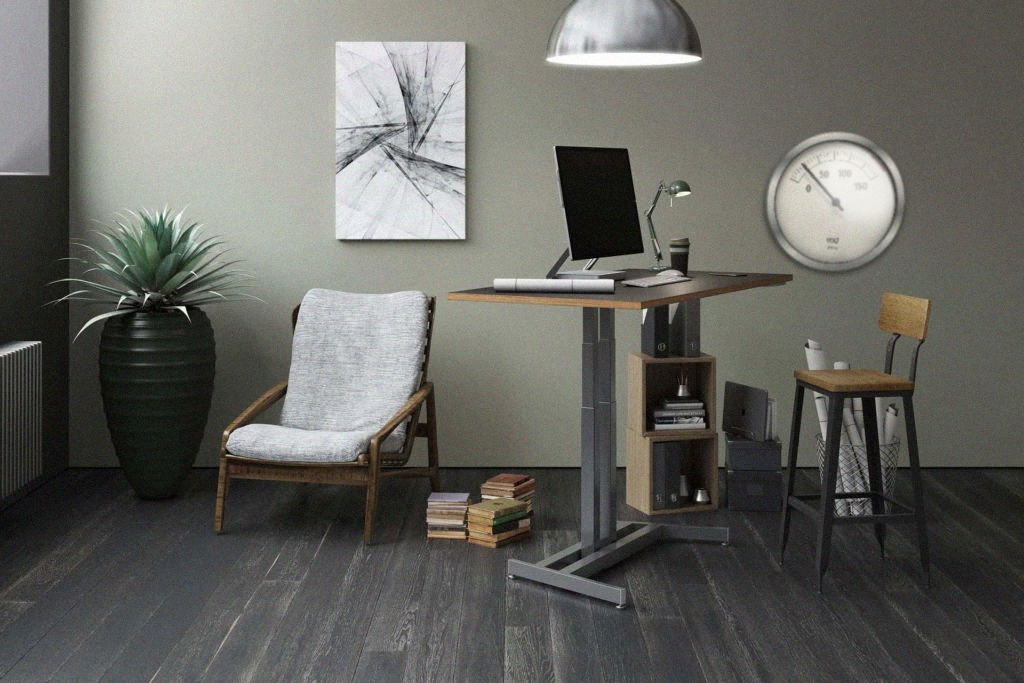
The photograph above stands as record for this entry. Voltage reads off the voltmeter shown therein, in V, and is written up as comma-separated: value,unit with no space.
25,V
